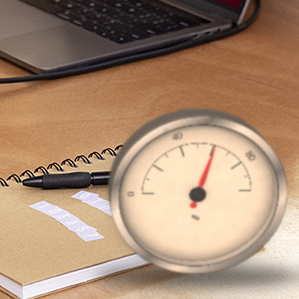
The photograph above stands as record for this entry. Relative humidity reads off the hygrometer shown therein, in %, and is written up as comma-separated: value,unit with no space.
60,%
